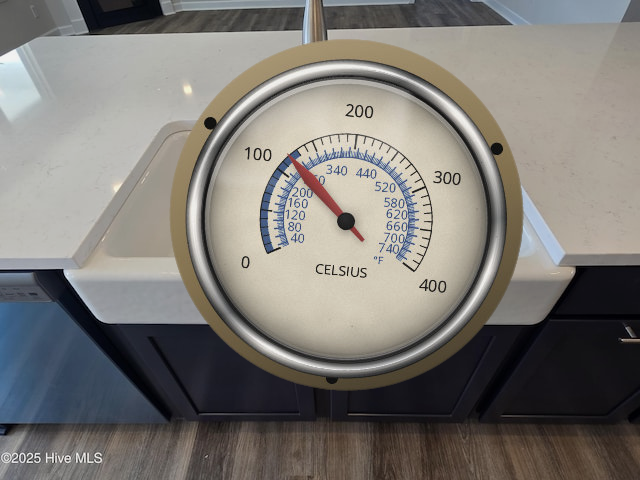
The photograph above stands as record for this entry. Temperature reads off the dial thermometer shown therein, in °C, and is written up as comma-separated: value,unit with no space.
120,°C
